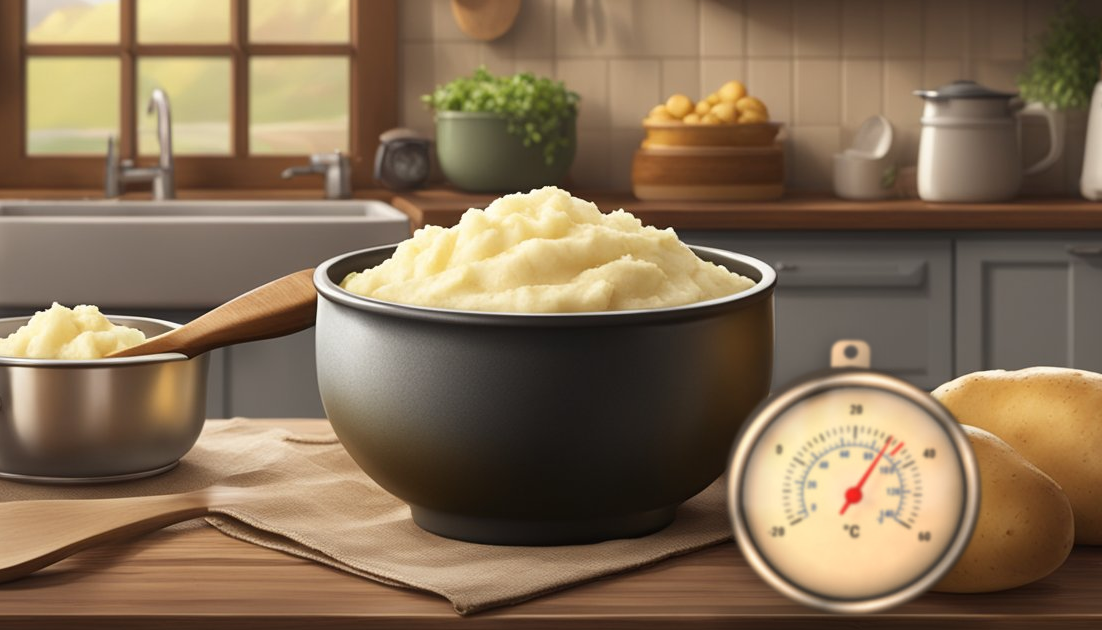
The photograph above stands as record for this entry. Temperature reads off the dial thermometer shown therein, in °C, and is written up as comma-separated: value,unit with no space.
30,°C
